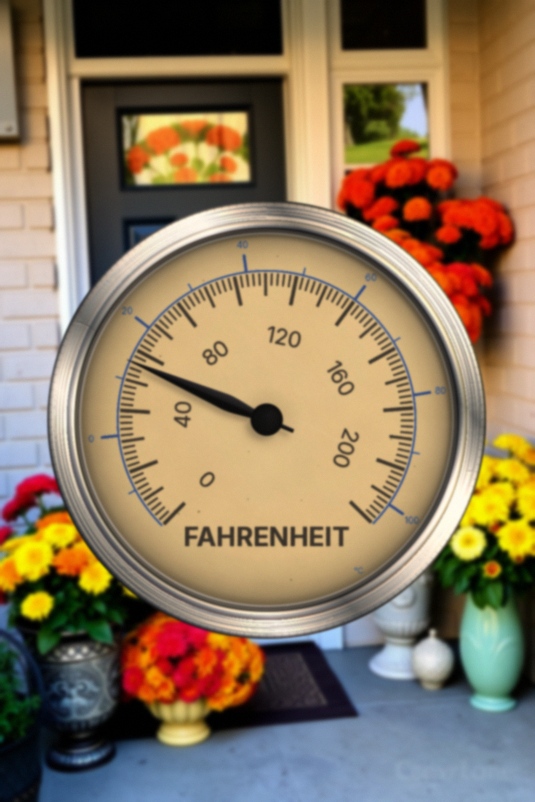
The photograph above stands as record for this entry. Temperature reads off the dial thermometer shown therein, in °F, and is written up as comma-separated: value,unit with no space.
56,°F
